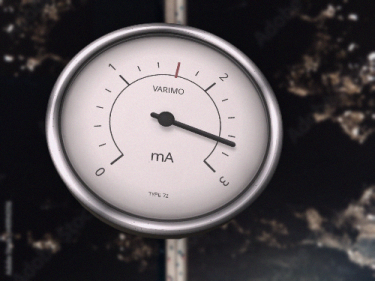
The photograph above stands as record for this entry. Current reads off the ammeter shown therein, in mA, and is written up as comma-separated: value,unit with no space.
2.7,mA
